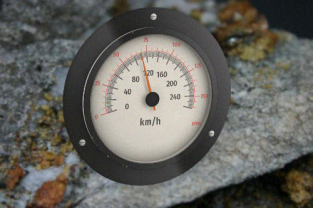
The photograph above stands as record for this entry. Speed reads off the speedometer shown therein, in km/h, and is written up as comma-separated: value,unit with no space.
110,km/h
